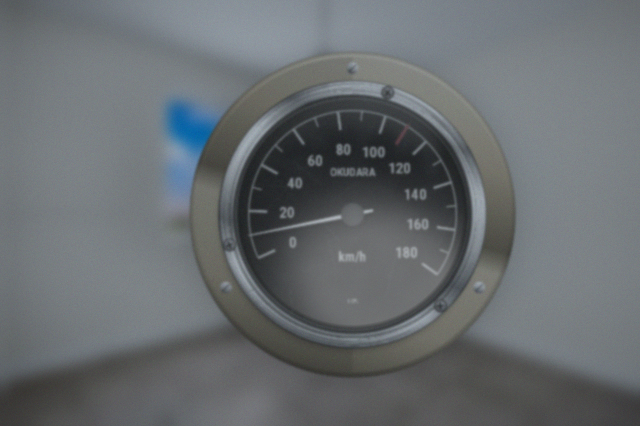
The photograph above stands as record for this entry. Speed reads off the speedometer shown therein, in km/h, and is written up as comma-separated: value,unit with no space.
10,km/h
